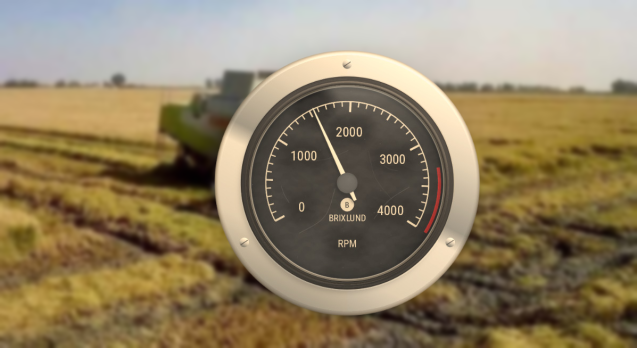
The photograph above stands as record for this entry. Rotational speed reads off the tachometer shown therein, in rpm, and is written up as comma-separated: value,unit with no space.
1550,rpm
